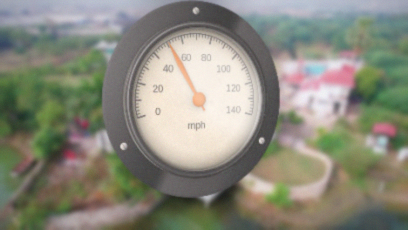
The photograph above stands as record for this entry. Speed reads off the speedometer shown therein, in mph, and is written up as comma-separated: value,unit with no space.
50,mph
